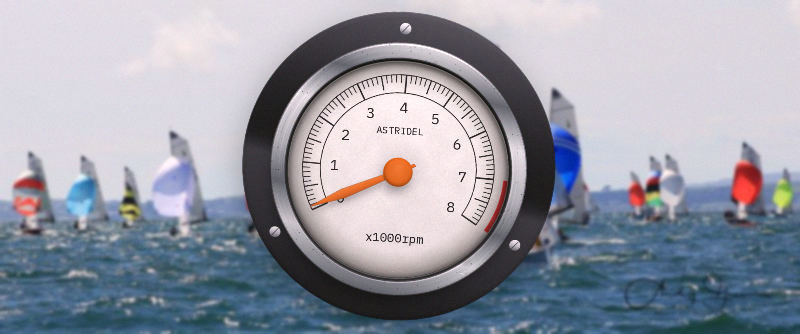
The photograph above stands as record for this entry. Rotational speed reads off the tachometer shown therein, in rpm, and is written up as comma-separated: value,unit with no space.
100,rpm
